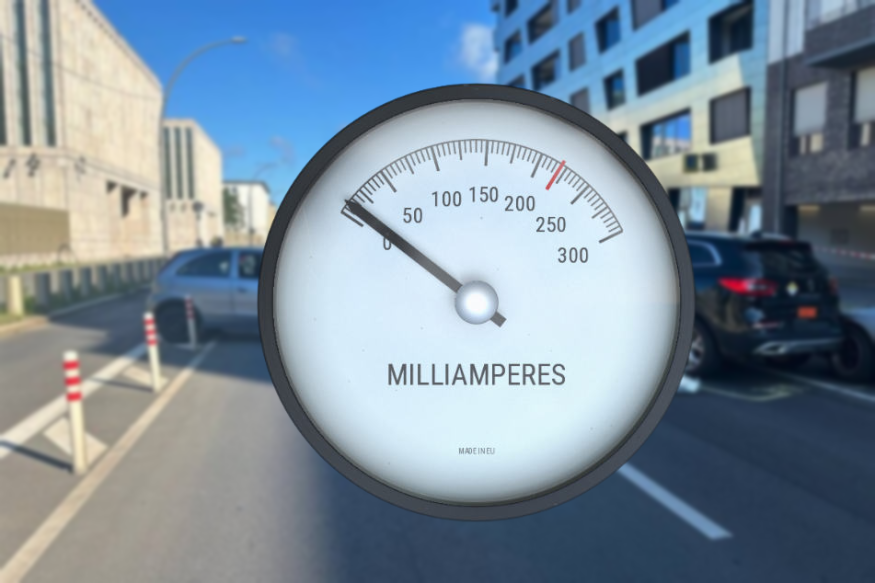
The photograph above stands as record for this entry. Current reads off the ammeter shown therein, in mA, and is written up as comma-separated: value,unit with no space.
10,mA
